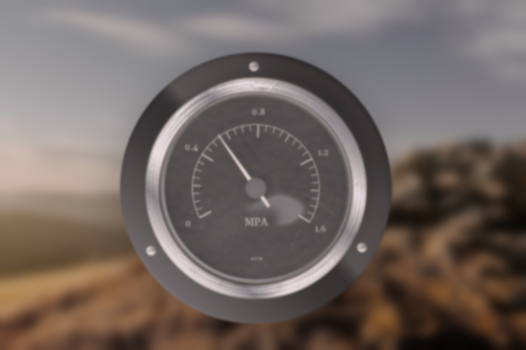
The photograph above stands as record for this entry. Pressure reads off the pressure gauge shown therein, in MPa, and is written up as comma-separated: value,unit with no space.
0.55,MPa
